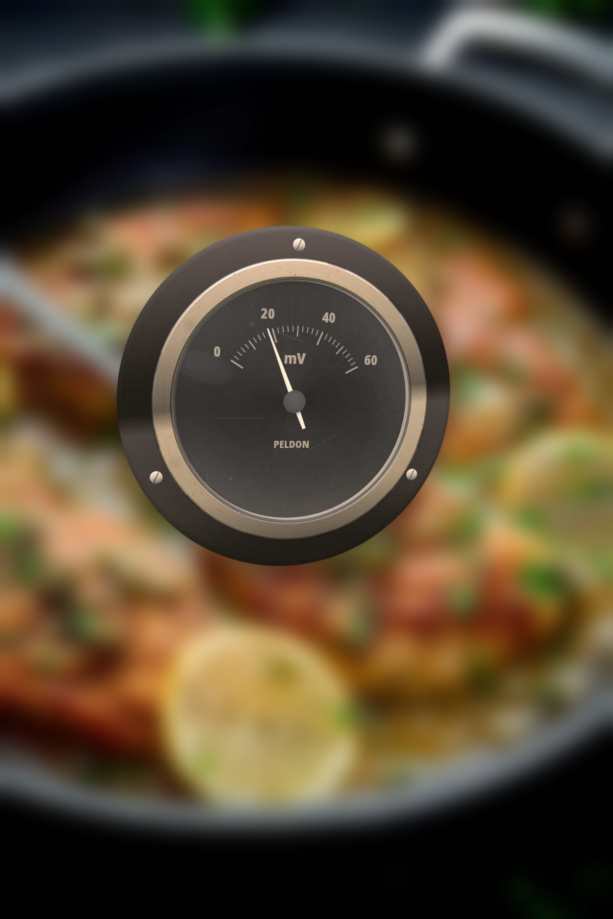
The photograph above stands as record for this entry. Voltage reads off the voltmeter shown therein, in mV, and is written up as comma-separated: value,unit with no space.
18,mV
